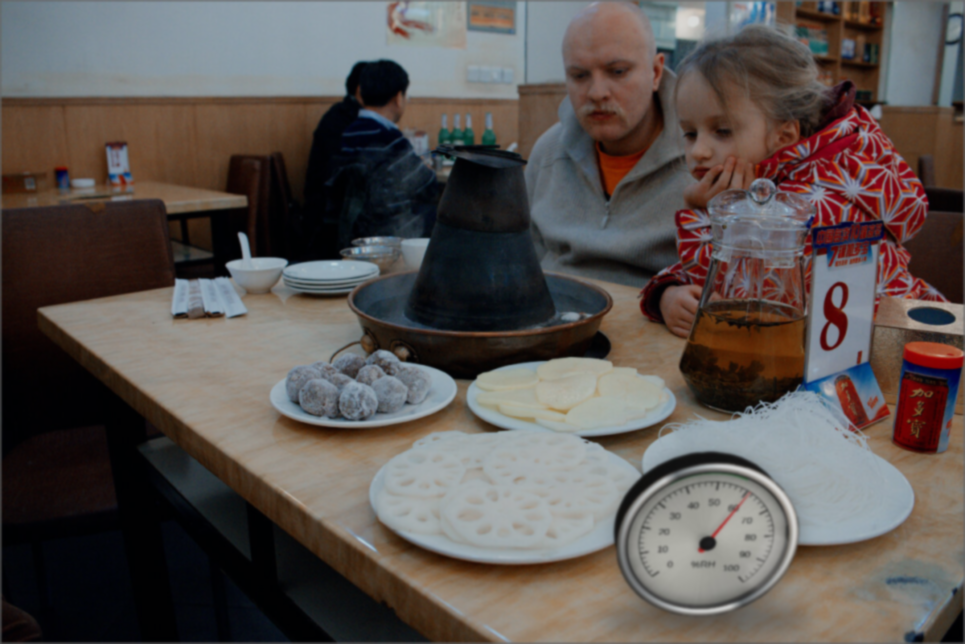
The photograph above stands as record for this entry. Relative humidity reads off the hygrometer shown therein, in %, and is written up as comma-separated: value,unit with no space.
60,%
